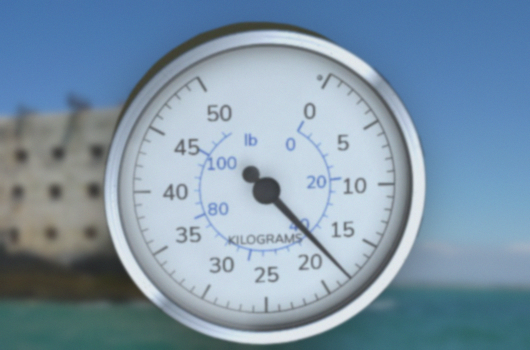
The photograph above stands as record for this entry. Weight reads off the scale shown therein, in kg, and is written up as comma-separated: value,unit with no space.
18,kg
